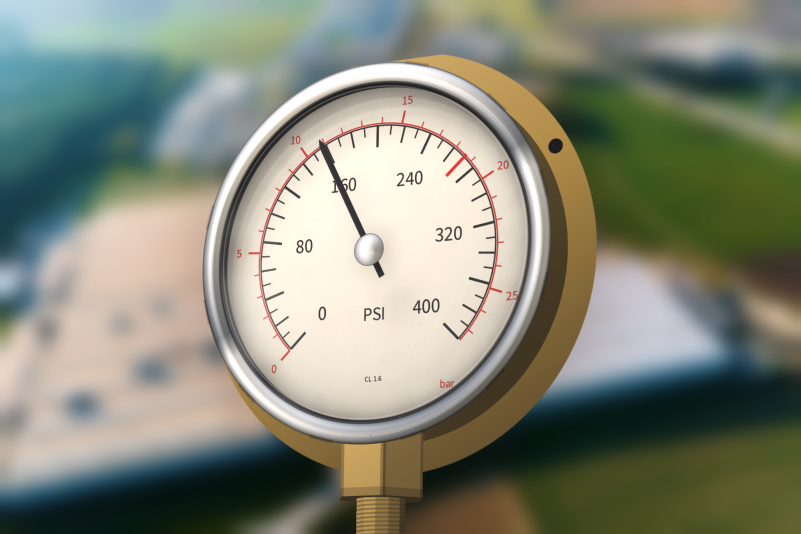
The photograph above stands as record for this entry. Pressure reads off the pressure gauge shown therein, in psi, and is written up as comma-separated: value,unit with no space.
160,psi
